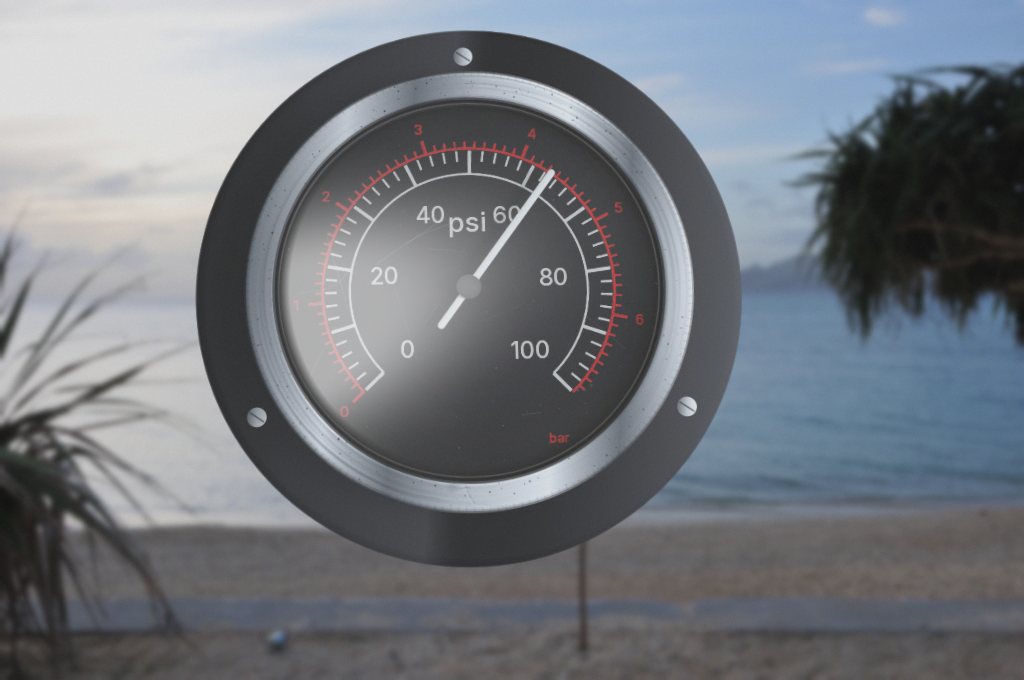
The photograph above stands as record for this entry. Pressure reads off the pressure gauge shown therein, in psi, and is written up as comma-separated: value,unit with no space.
63,psi
